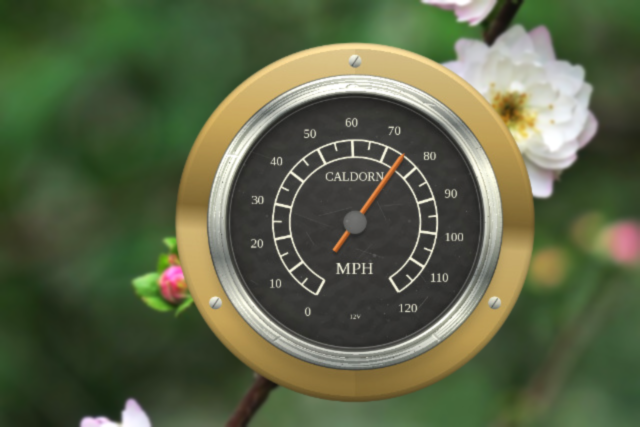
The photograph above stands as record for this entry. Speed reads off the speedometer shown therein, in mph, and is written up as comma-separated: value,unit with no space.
75,mph
